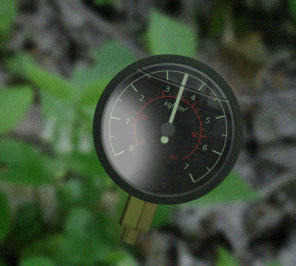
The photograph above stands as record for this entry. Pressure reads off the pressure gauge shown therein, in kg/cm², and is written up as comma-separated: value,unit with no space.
3.5,kg/cm²
